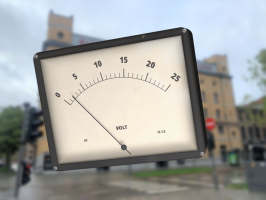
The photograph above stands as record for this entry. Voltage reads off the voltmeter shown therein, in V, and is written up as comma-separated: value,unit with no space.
2,V
